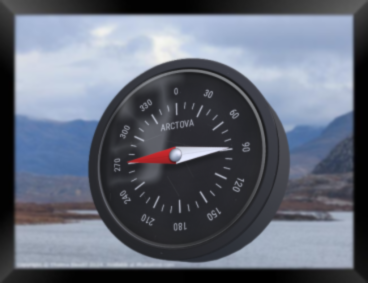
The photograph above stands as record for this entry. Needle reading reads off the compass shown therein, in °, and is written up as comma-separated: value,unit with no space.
270,°
